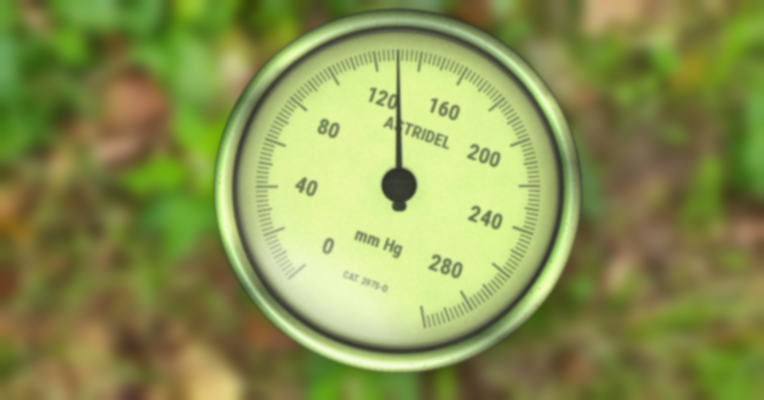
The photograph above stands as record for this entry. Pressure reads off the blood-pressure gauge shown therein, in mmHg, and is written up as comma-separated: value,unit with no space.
130,mmHg
